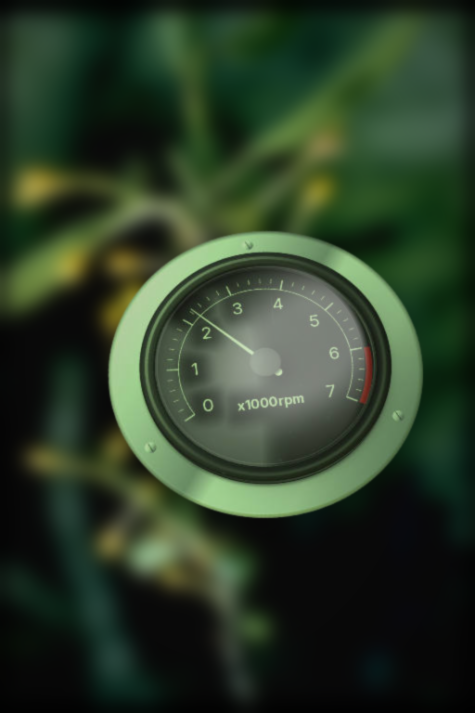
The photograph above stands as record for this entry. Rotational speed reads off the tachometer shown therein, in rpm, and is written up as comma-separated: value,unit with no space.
2200,rpm
